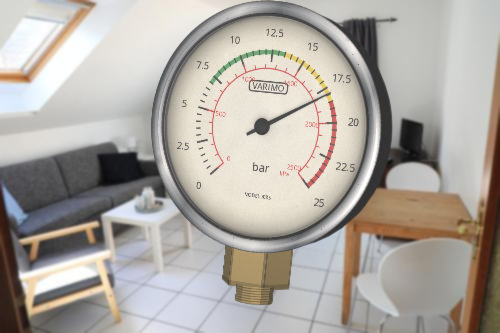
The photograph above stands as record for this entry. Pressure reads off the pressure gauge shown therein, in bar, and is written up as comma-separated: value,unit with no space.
18,bar
